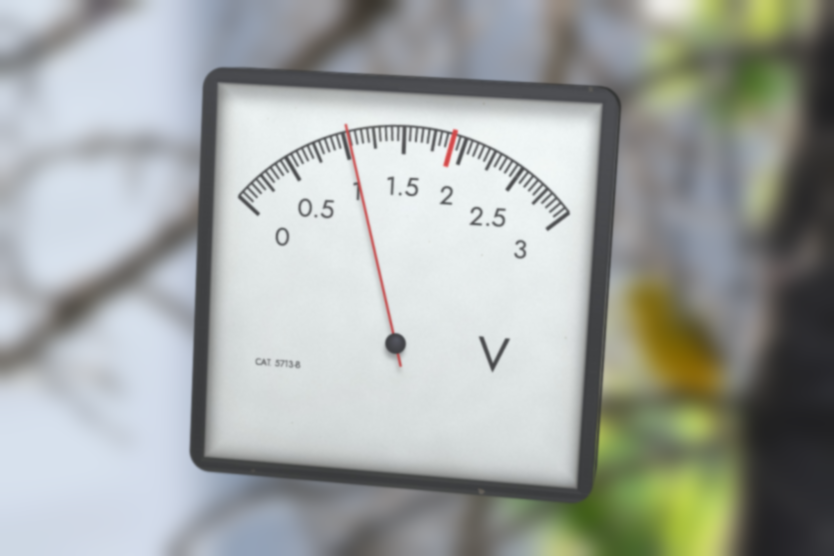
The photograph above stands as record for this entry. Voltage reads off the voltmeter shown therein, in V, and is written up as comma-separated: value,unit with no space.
1.05,V
